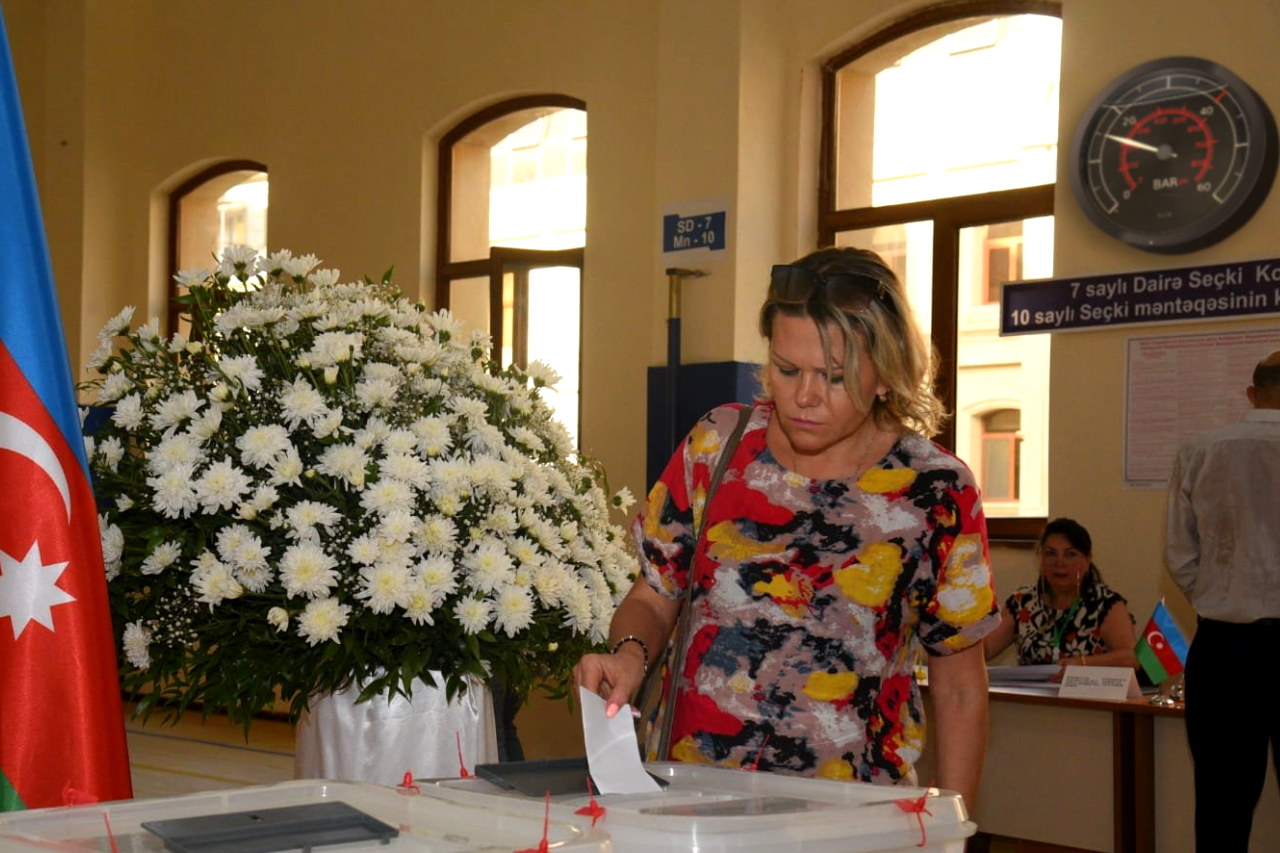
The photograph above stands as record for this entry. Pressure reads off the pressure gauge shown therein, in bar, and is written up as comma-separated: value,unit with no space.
15,bar
